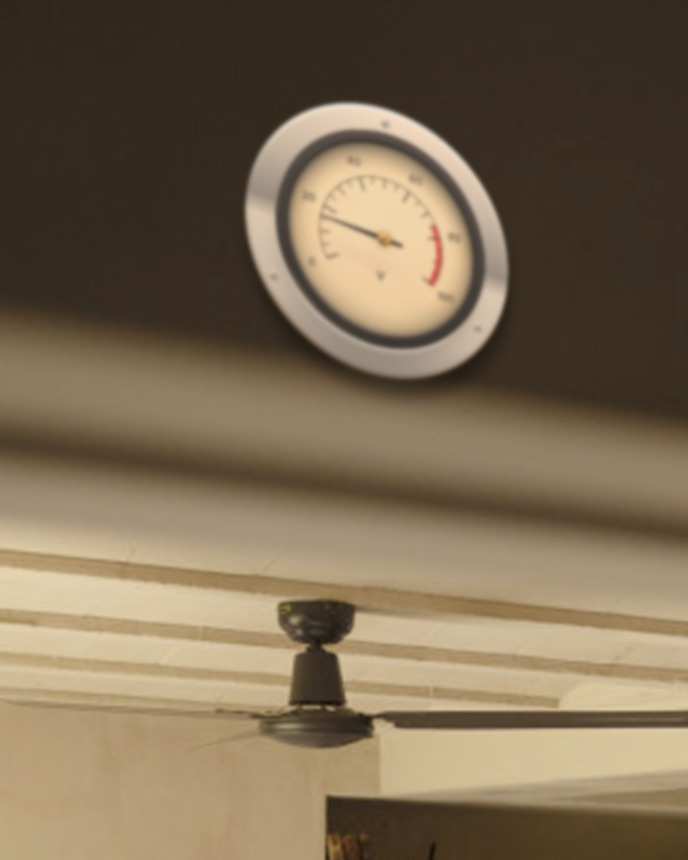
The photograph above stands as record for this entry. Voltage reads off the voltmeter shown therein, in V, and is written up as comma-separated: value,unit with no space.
15,V
